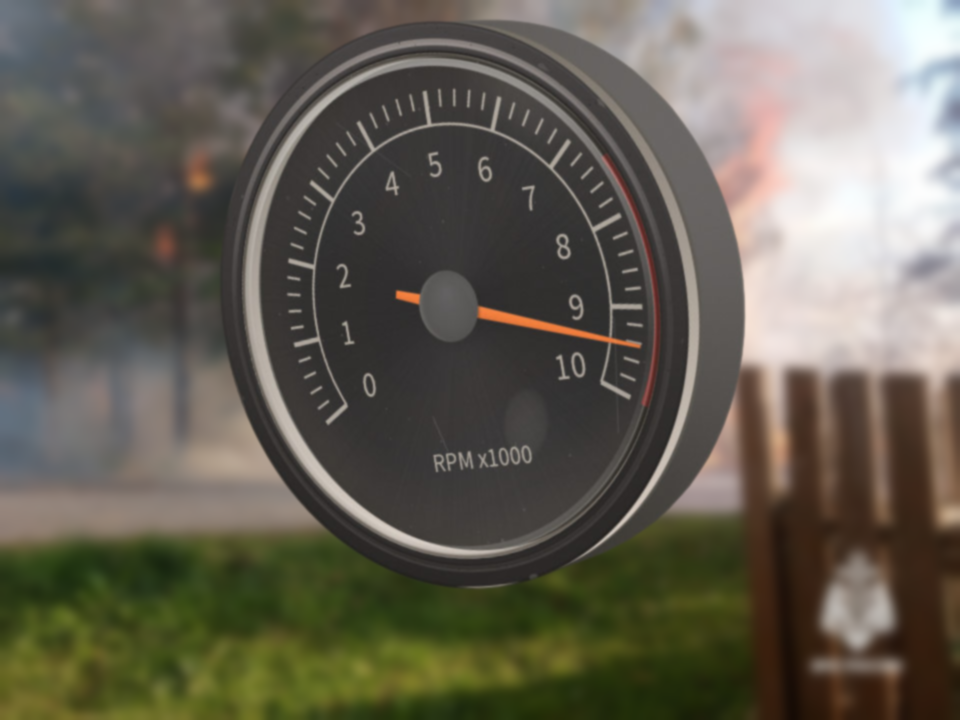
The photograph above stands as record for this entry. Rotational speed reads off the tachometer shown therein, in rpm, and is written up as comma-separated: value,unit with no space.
9400,rpm
